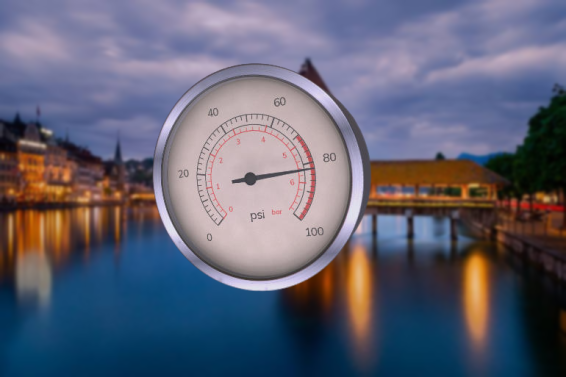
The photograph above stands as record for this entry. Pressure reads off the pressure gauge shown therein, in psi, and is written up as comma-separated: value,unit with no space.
82,psi
